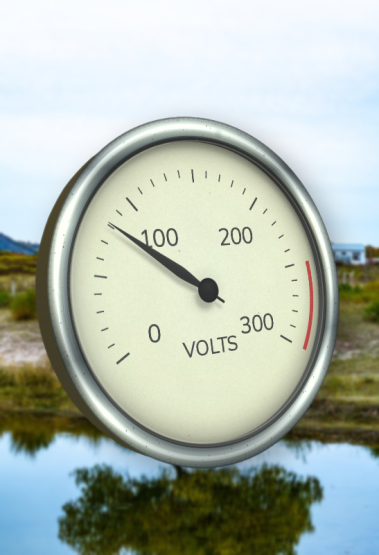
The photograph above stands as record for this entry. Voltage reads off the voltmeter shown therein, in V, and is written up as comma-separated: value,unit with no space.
80,V
